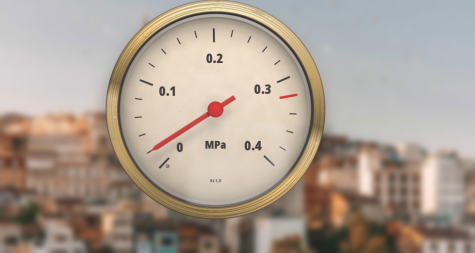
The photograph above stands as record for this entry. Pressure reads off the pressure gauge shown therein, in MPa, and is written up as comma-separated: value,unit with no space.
0.02,MPa
